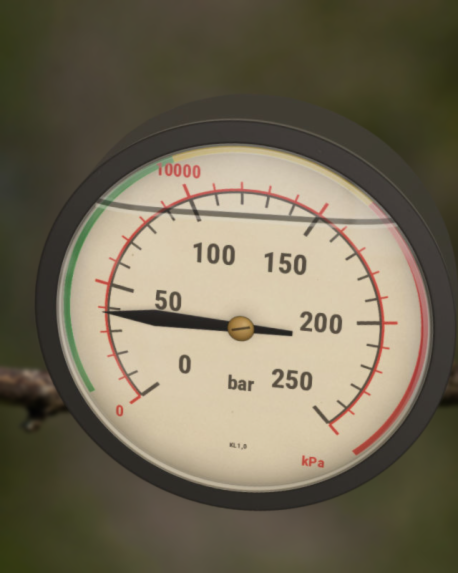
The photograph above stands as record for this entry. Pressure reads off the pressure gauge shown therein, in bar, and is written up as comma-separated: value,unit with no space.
40,bar
